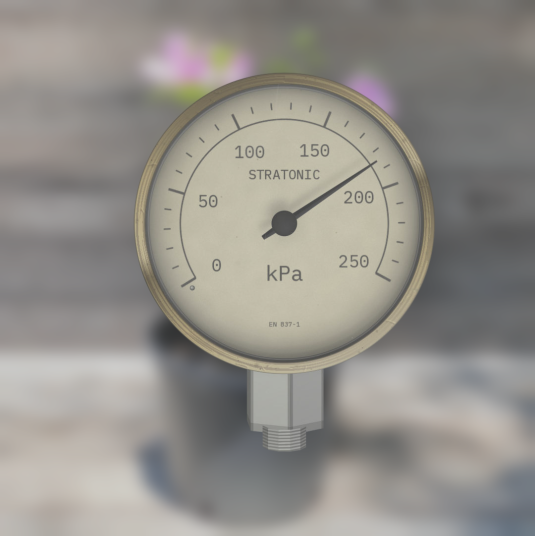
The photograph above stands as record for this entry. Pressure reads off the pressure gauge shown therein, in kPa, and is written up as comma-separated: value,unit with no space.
185,kPa
